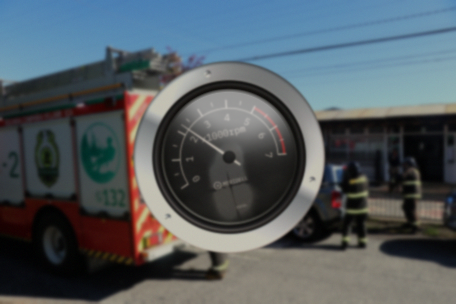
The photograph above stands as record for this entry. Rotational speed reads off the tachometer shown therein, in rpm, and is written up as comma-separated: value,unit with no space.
2250,rpm
